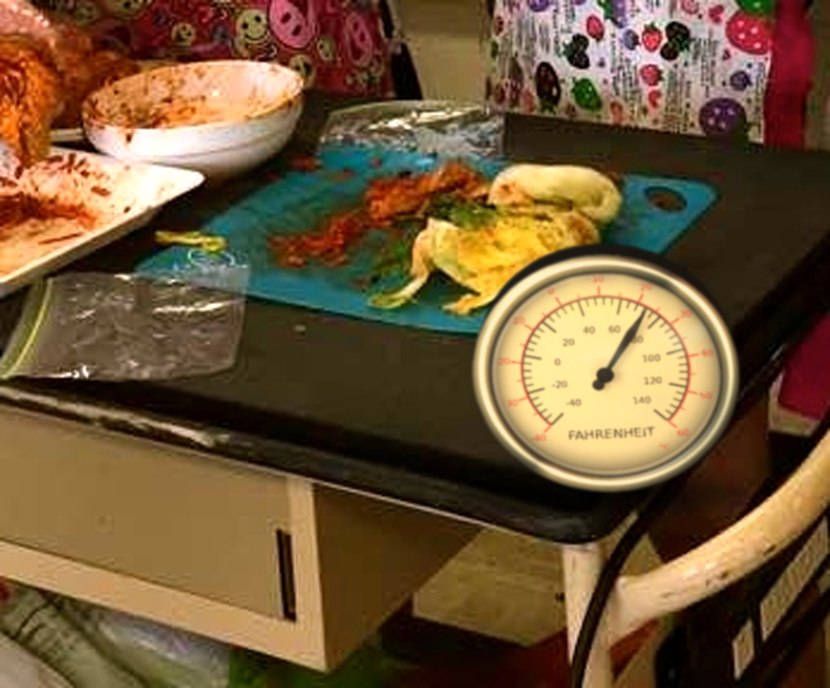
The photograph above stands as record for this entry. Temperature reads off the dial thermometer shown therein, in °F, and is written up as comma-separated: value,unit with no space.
72,°F
